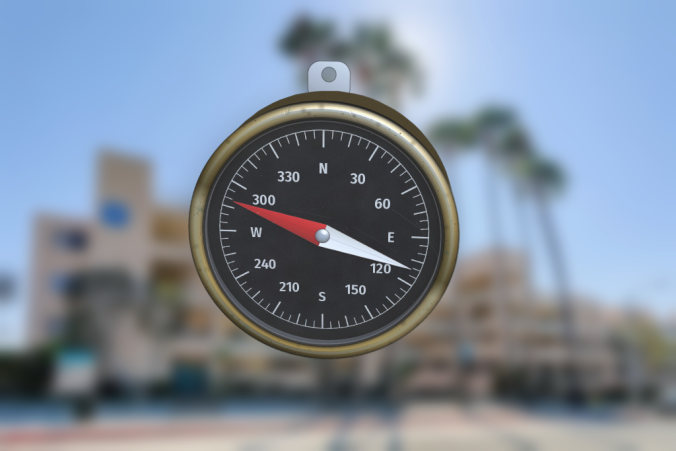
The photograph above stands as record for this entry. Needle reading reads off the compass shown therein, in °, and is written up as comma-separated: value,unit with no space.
290,°
